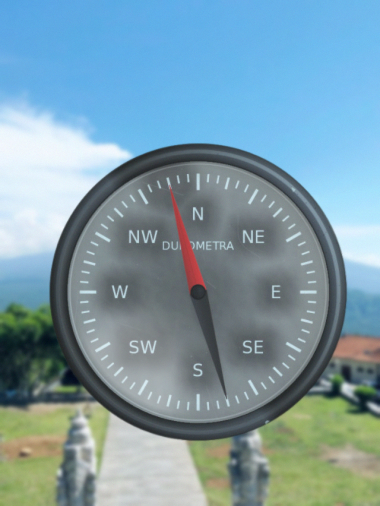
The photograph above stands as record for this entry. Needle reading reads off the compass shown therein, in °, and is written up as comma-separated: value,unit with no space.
345,°
